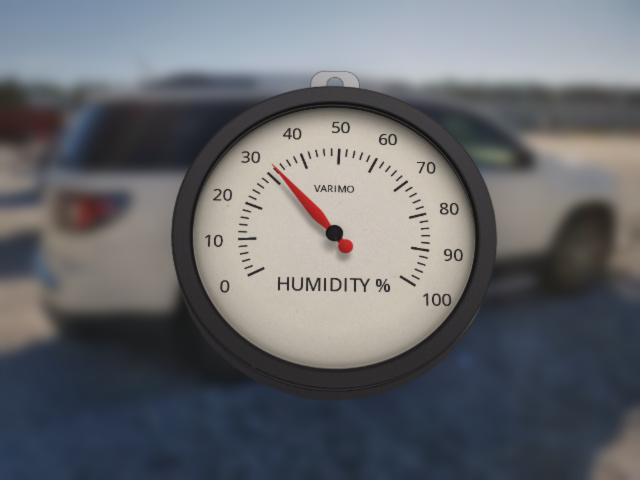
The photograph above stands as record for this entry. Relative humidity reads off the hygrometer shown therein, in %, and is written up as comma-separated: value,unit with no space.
32,%
